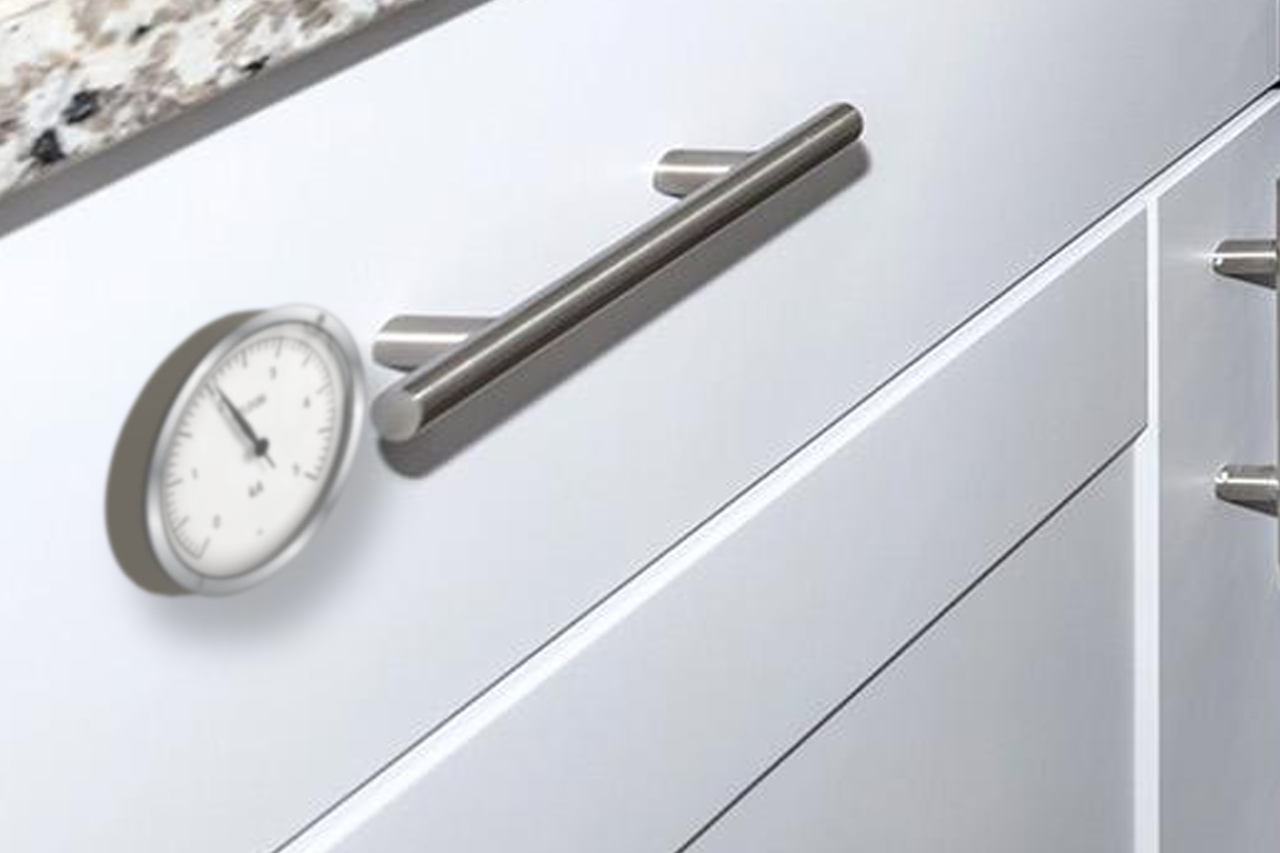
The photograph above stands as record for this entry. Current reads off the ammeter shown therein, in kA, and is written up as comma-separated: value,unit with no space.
2,kA
